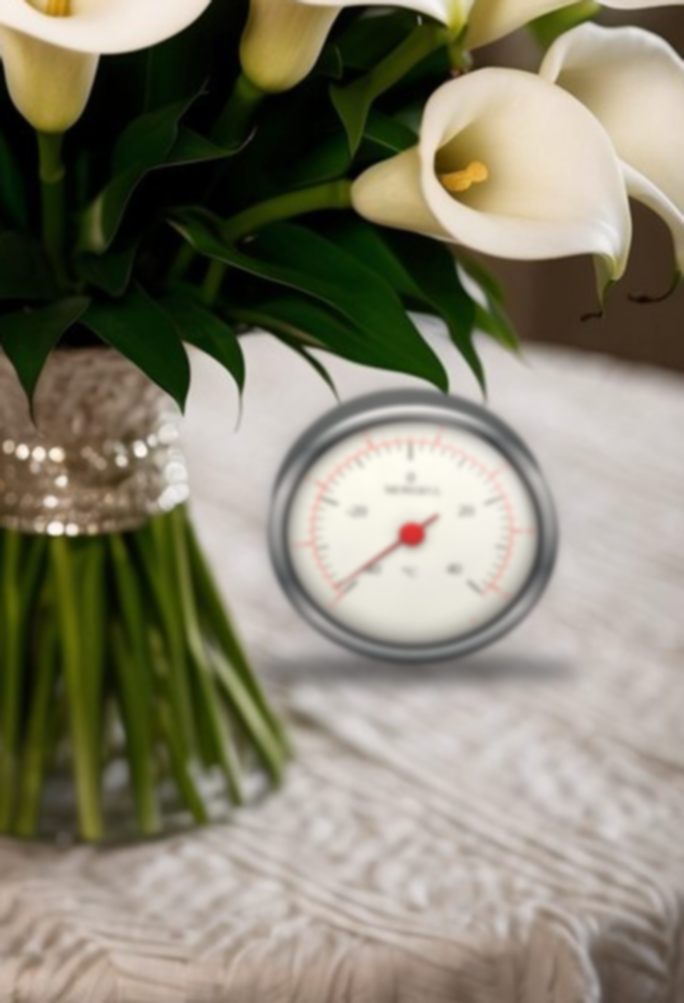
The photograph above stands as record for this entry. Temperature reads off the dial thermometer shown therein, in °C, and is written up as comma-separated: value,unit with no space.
-38,°C
